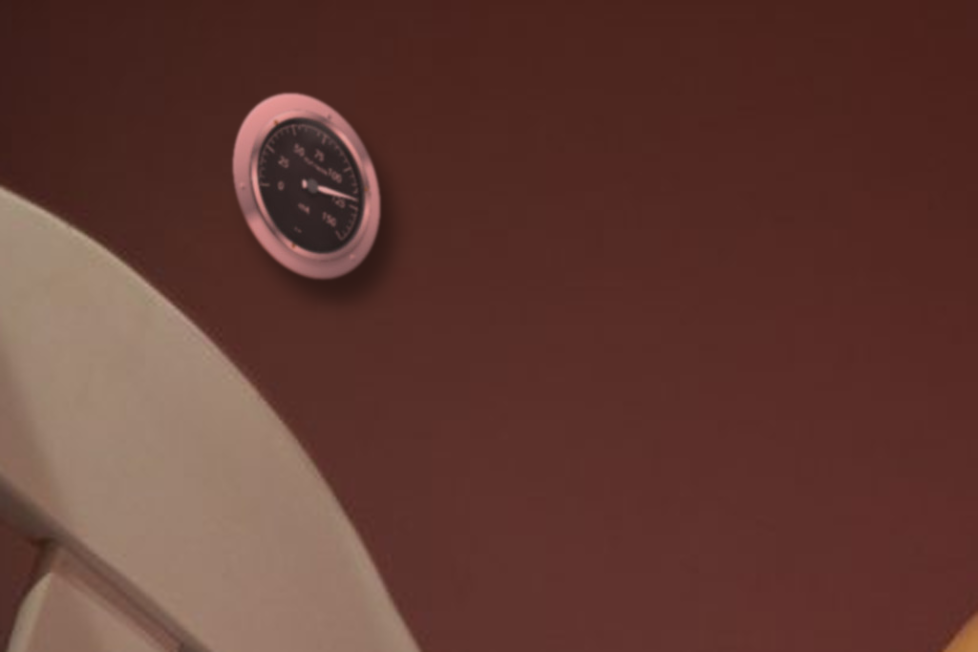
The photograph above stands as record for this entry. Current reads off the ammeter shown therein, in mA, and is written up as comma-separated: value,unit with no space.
120,mA
